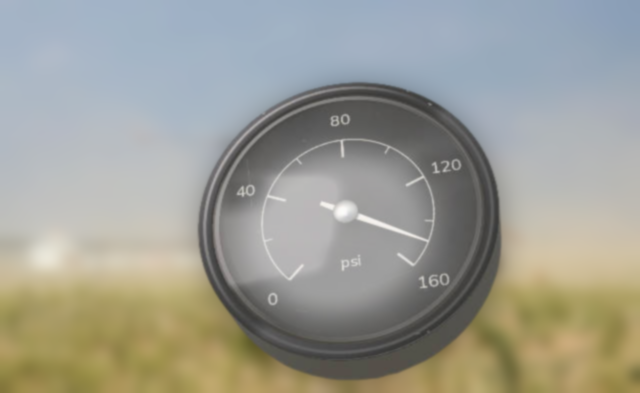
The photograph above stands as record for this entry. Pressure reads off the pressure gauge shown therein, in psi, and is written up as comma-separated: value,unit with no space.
150,psi
